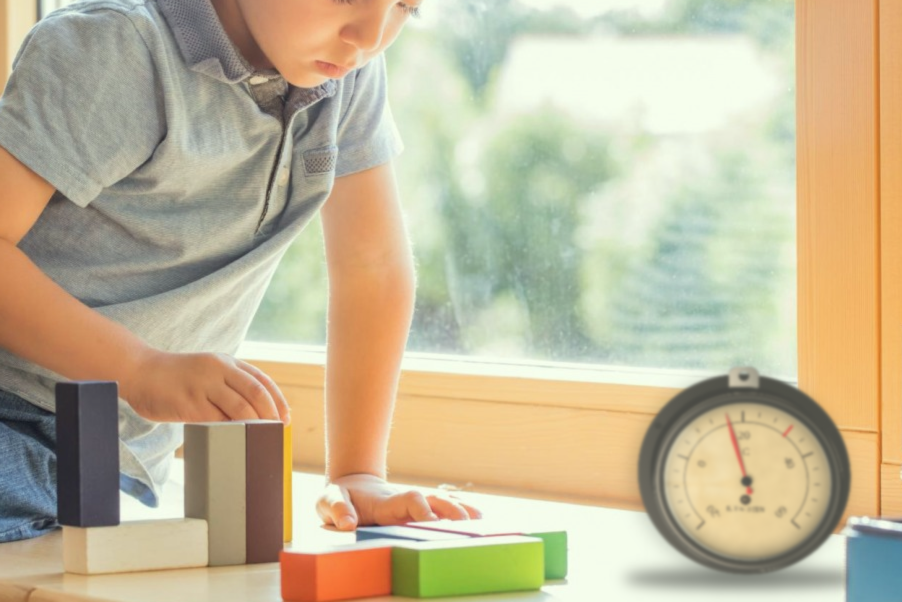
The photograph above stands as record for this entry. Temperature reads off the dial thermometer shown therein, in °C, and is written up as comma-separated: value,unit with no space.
16,°C
